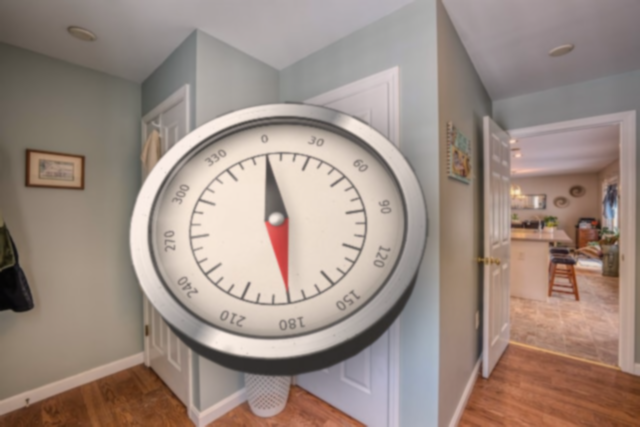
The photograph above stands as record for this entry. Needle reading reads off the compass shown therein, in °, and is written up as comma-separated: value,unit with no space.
180,°
